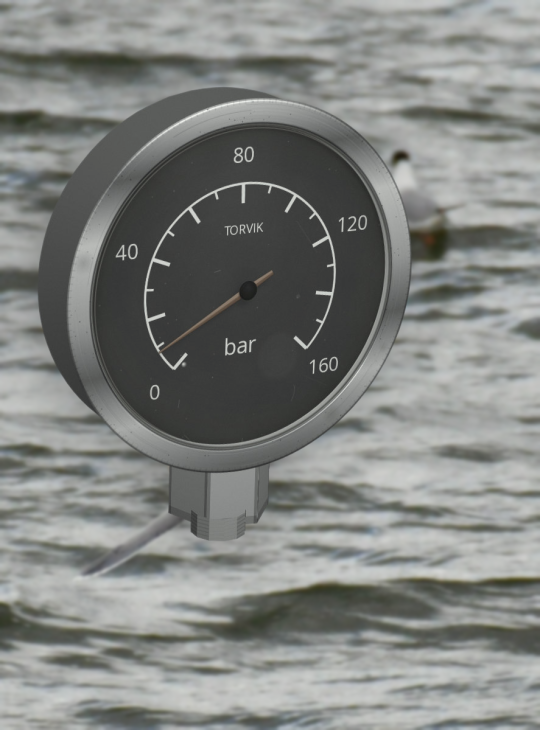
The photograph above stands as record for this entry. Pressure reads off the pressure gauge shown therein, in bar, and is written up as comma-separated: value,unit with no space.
10,bar
